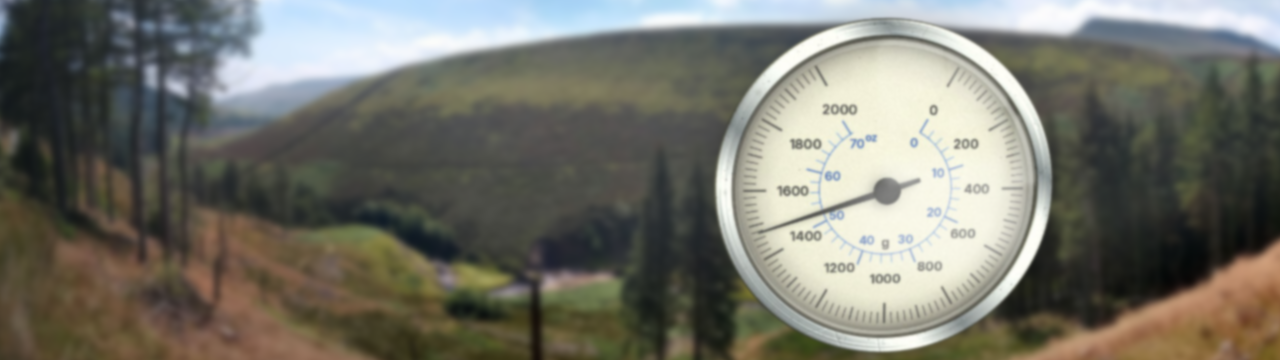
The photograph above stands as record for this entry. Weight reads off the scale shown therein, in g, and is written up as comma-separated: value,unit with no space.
1480,g
